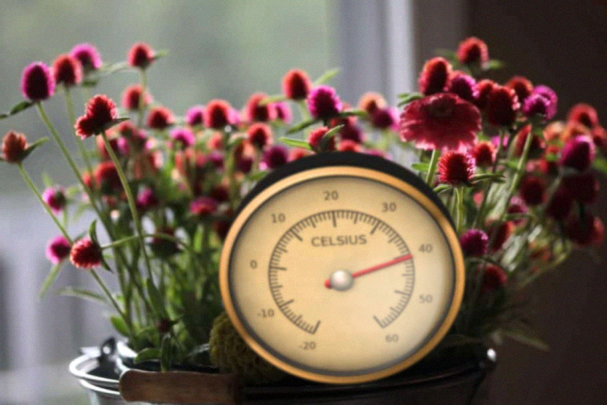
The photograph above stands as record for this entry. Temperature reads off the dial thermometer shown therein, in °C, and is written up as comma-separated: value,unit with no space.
40,°C
